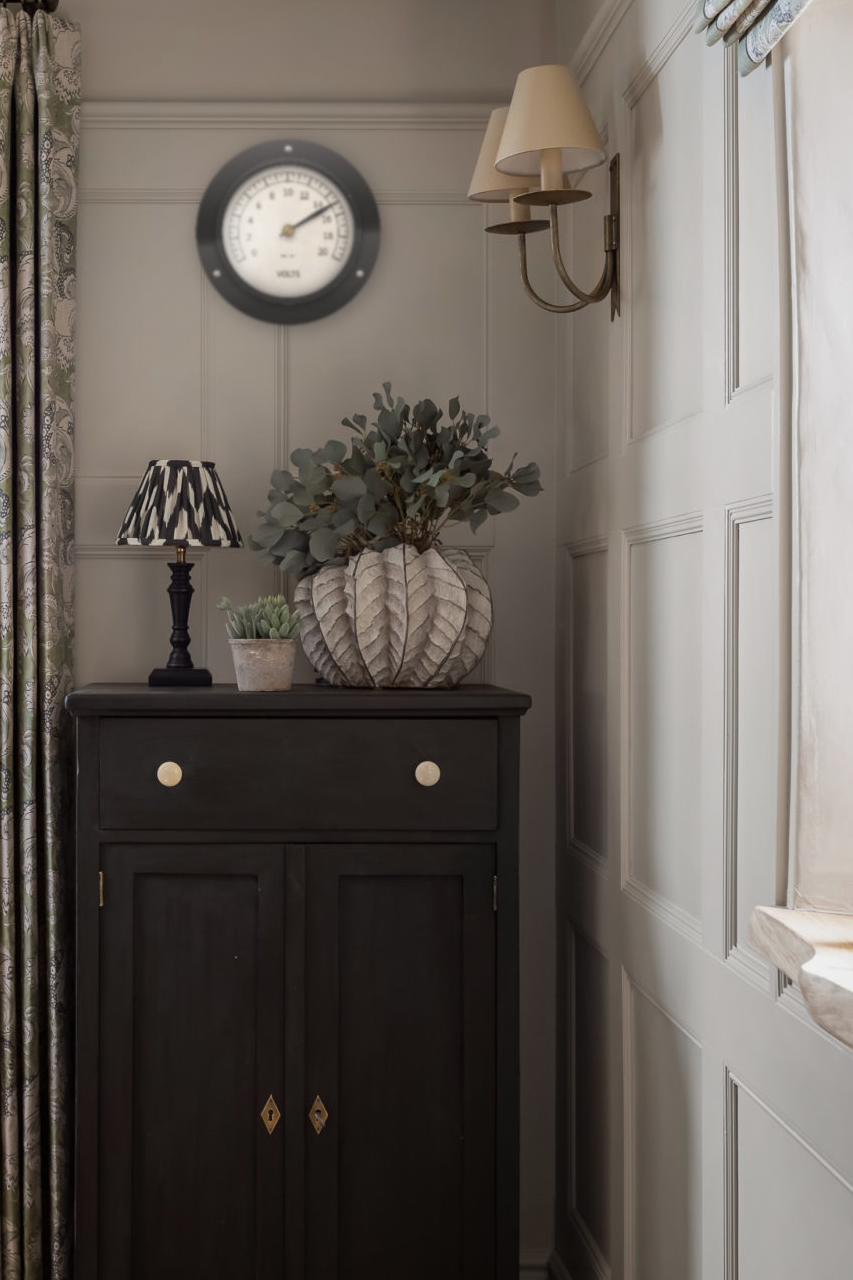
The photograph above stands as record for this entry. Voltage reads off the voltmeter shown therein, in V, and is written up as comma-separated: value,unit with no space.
15,V
